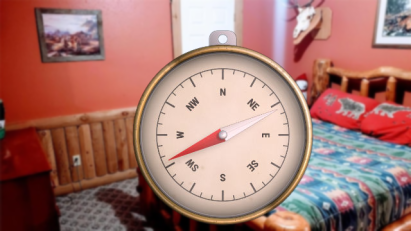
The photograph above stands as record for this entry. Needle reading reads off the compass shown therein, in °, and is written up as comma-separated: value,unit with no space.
245,°
